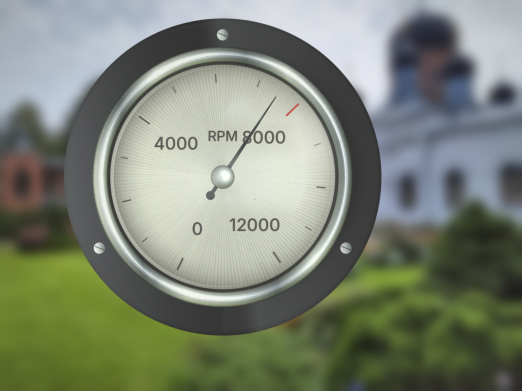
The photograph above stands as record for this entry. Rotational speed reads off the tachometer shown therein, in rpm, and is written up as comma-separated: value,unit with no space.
7500,rpm
